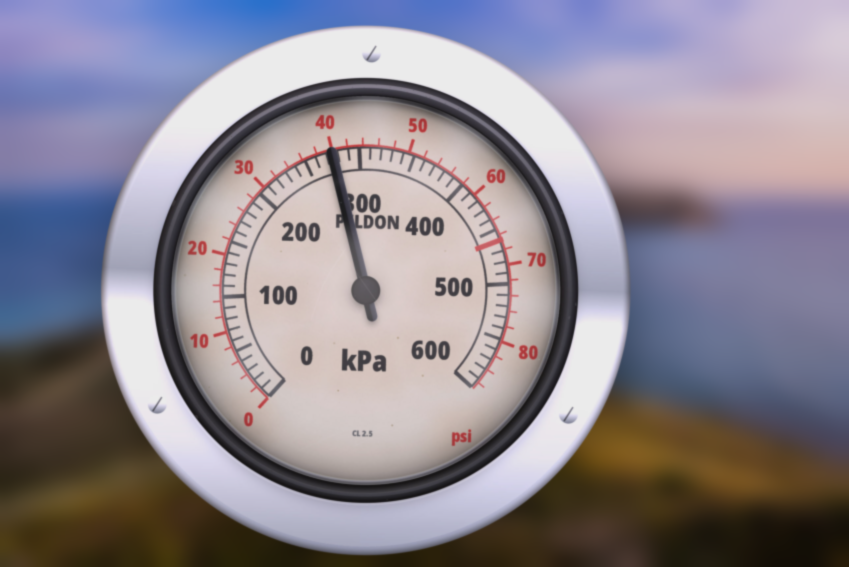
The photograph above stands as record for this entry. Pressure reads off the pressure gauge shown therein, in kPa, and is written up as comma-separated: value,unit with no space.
275,kPa
